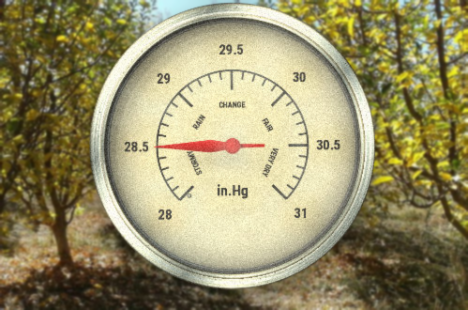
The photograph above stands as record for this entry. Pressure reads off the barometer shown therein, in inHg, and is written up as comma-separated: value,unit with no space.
28.5,inHg
